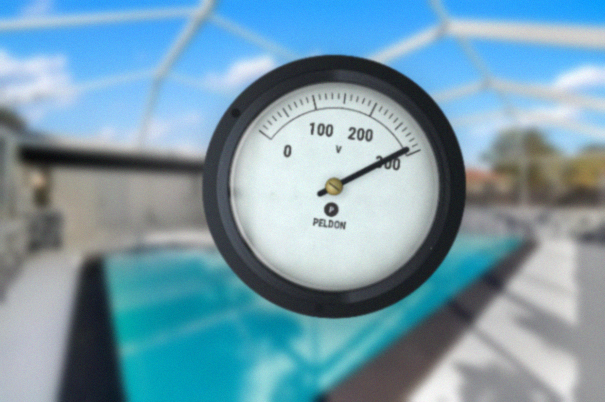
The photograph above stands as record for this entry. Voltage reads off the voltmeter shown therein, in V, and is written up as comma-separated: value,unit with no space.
290,V
